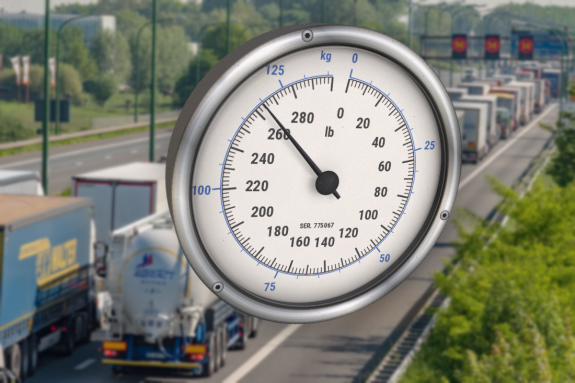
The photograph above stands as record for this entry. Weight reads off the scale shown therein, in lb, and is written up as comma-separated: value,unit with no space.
264,lb
